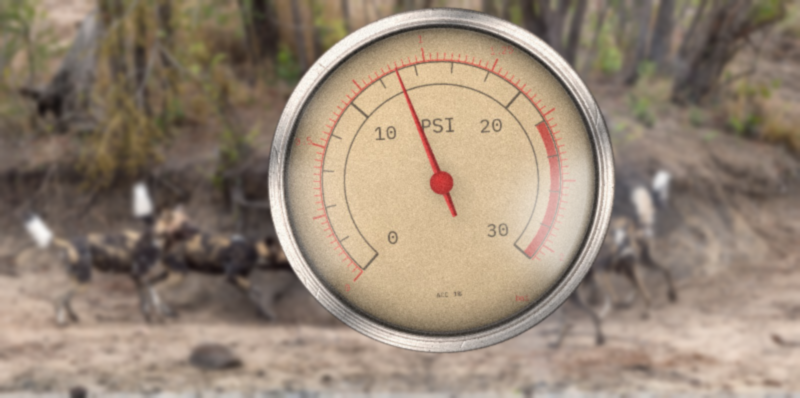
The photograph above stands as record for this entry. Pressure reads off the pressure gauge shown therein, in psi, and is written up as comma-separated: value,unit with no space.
13,psi
